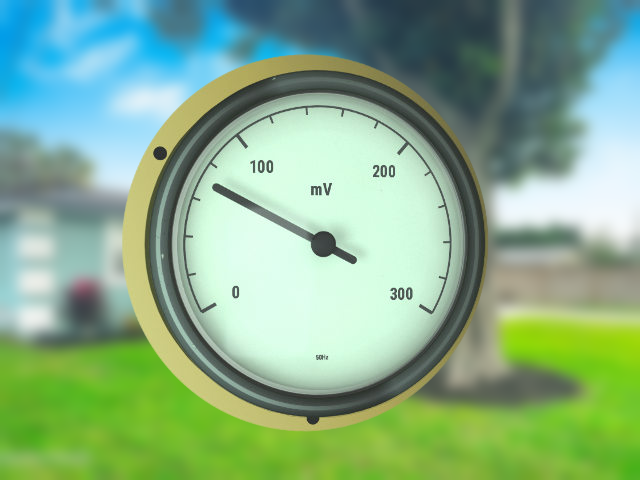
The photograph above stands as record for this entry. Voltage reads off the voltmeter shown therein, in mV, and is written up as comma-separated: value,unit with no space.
70,mV
